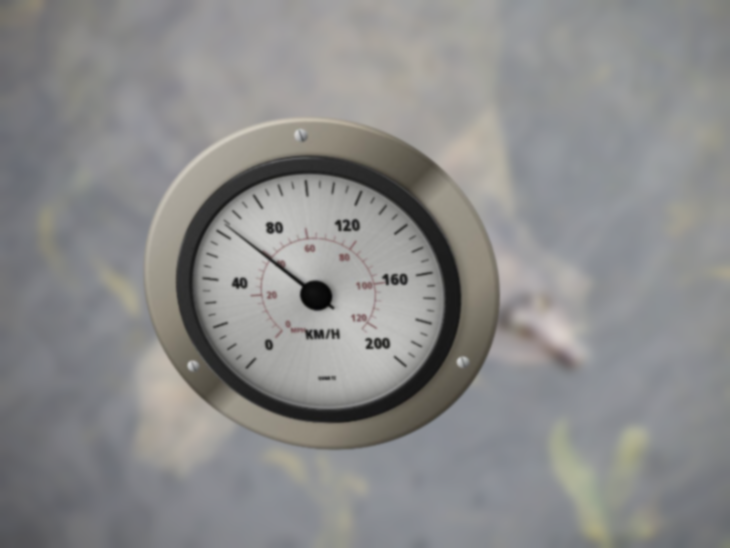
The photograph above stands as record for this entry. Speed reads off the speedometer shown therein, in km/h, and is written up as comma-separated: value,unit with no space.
65,km/h
